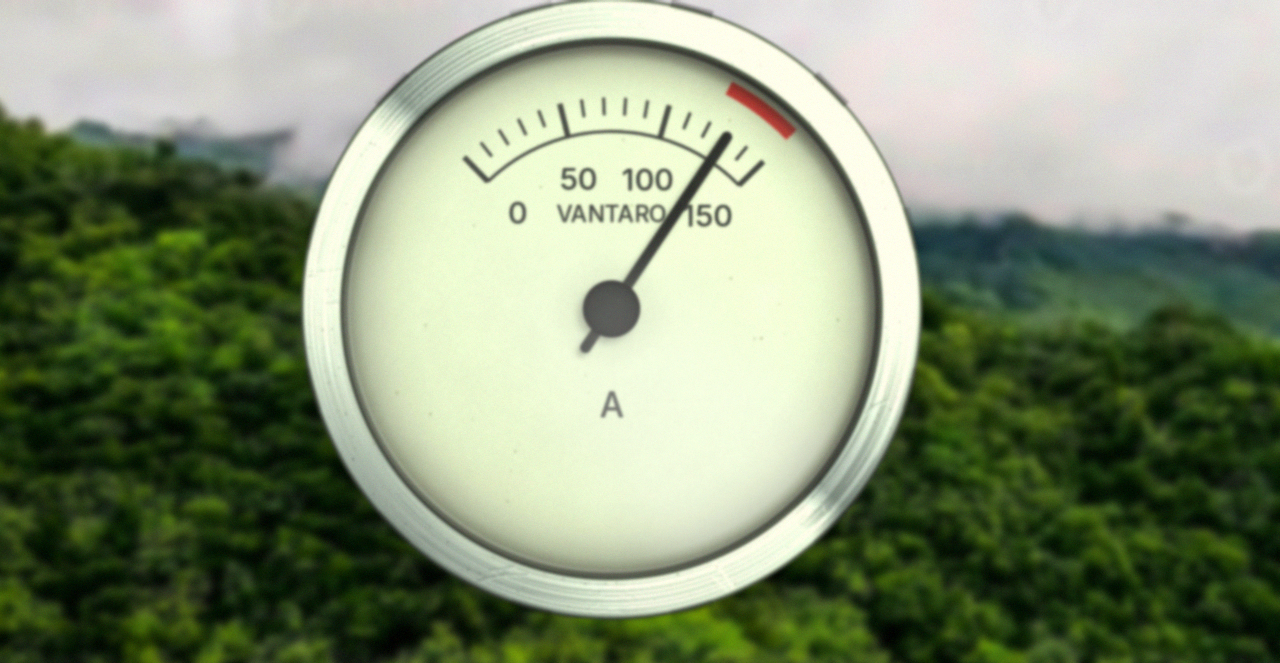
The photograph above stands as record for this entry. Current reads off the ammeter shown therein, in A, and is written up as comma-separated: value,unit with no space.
130,A
